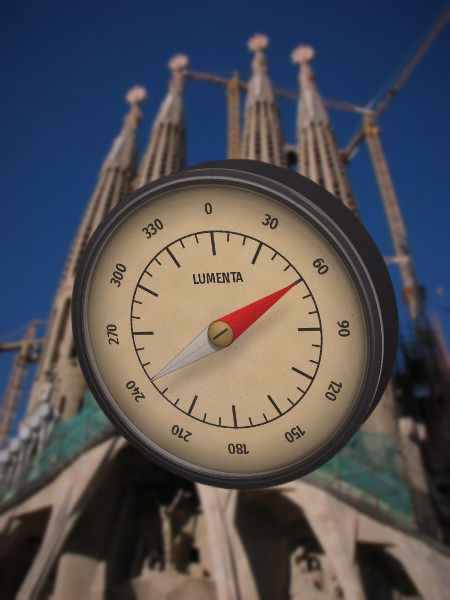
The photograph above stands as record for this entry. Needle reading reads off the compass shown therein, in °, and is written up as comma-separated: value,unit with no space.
60,°
